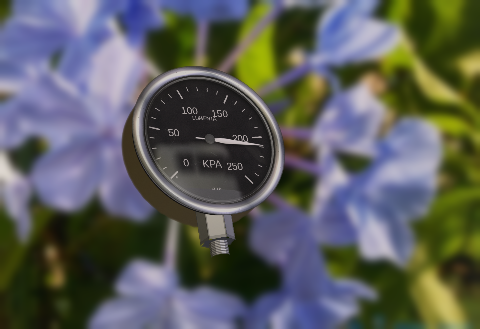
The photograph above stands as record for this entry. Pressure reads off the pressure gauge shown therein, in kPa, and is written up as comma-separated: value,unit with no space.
210,kPa
